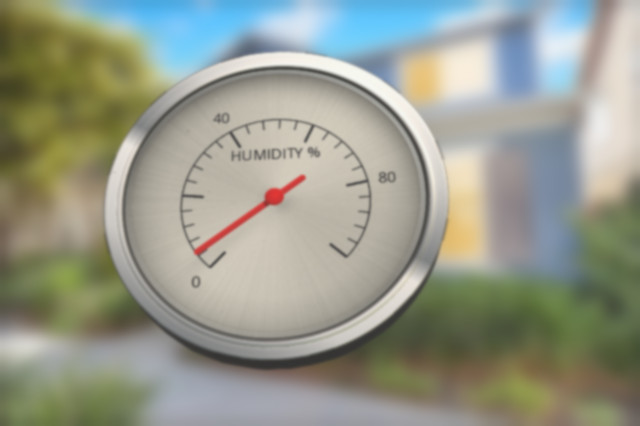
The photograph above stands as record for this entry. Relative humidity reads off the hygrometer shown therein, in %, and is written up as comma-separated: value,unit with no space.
4,%
